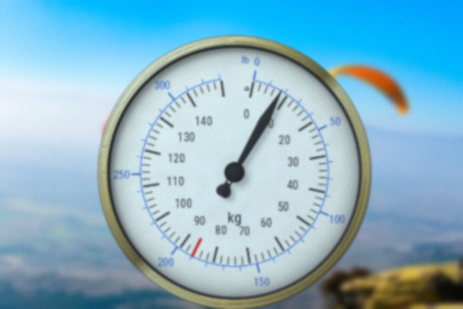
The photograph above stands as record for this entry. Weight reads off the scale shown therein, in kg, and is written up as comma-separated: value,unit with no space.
8,kg
